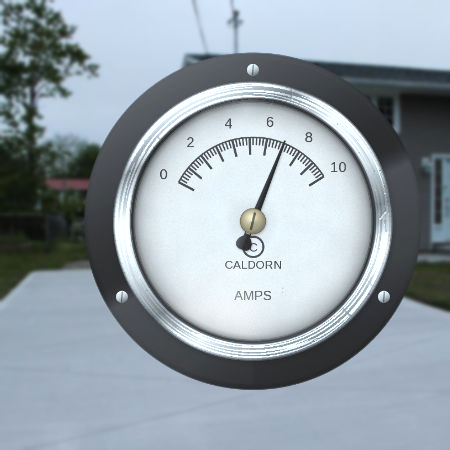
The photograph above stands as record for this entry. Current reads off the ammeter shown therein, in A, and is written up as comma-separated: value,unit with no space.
7,A
